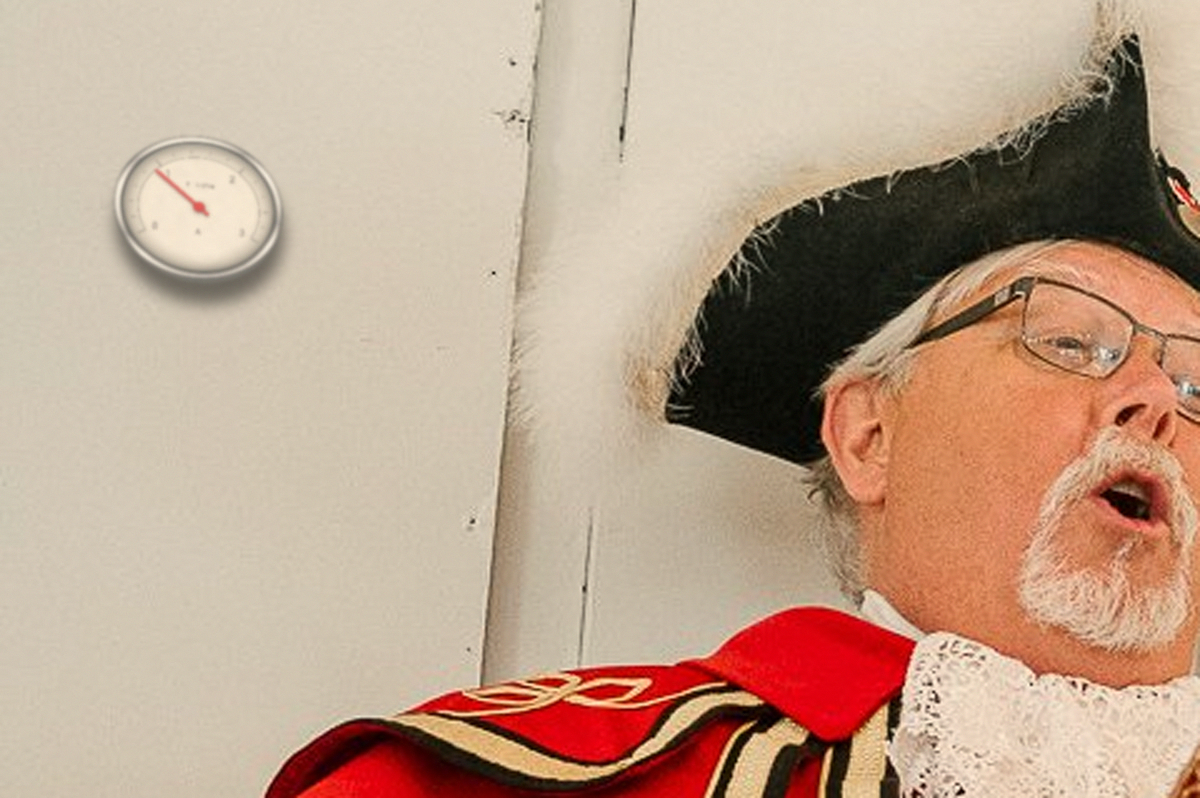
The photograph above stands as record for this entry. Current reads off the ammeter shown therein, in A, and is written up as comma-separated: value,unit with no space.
0.9,A
